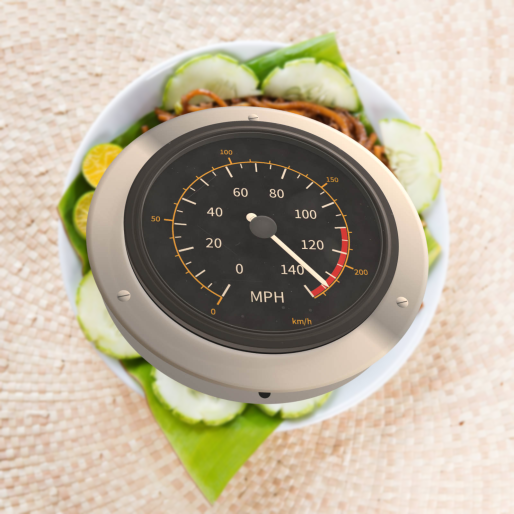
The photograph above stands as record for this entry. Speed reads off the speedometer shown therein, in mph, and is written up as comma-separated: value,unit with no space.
135,mph
